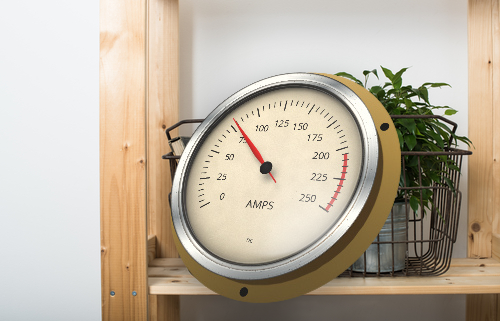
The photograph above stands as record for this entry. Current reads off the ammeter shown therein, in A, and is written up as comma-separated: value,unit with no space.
80,A
